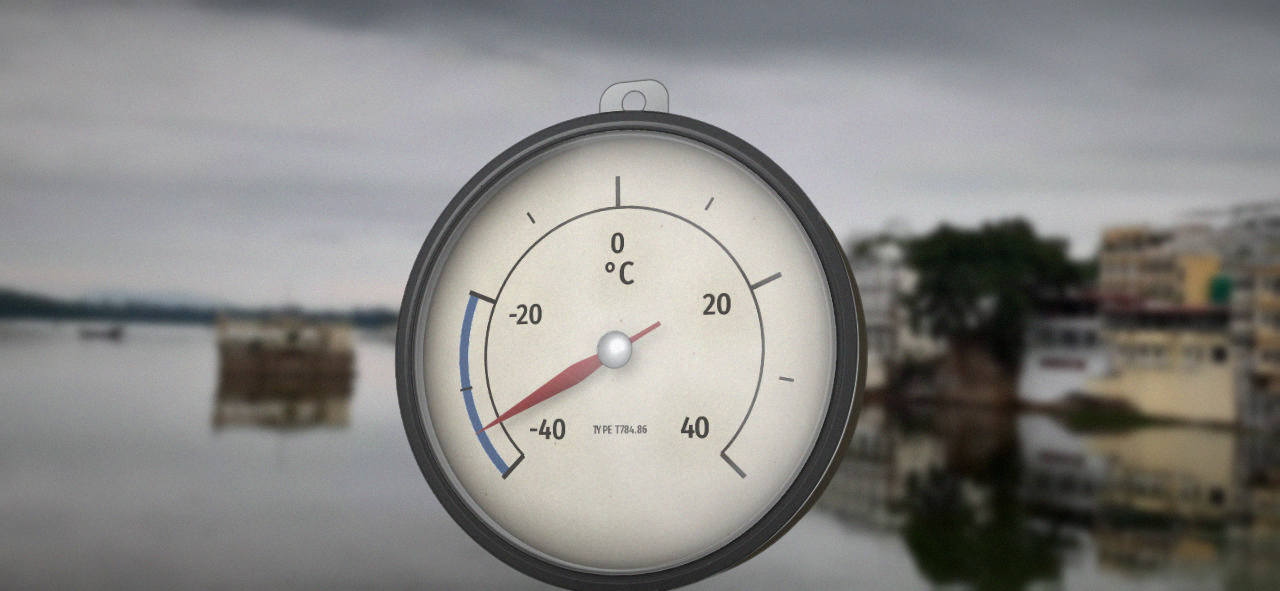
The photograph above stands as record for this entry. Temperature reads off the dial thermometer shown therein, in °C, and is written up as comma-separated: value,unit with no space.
-35,°C
